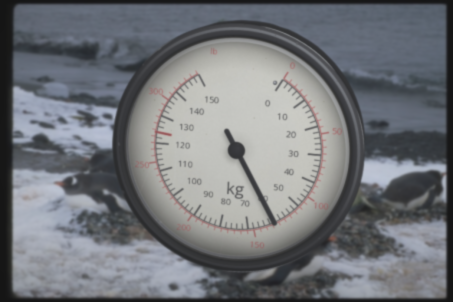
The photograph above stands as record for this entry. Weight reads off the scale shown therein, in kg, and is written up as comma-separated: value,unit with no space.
60,kg
